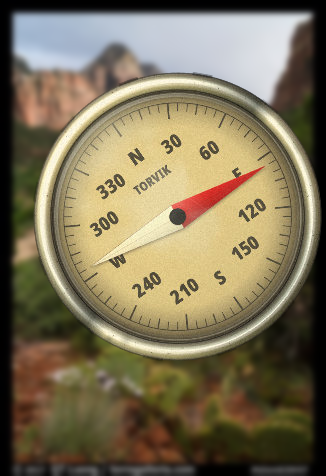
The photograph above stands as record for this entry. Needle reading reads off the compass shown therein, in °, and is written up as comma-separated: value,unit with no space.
95,°
